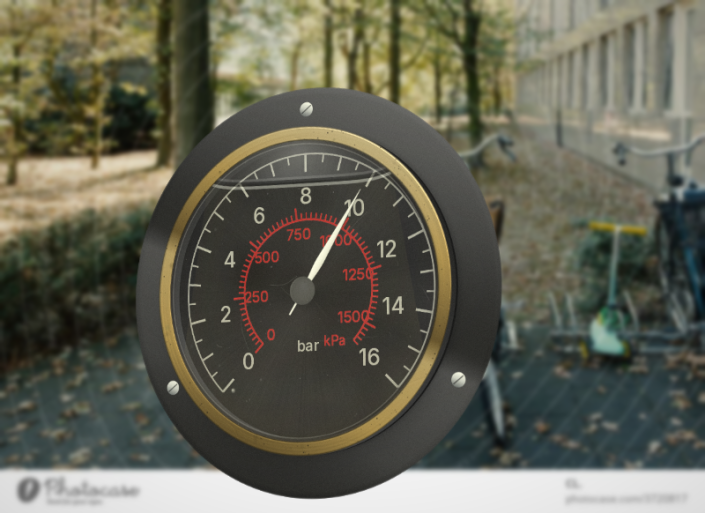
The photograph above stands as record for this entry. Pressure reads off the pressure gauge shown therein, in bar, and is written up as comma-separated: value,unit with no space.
10,bar
